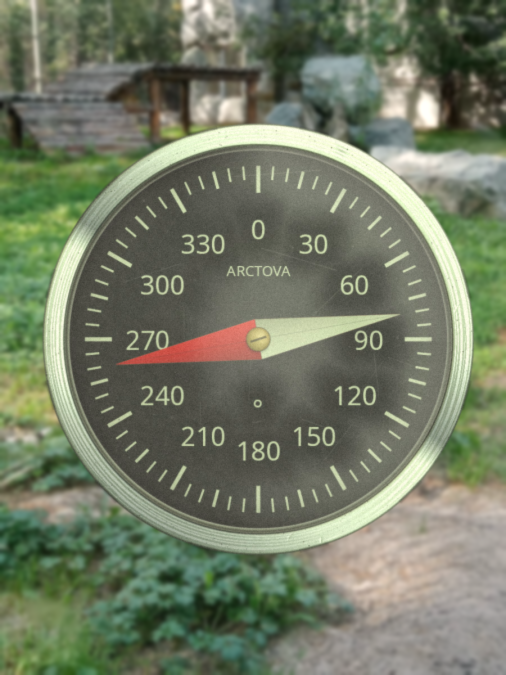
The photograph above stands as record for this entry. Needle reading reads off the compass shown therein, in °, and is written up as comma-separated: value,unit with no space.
260,°
